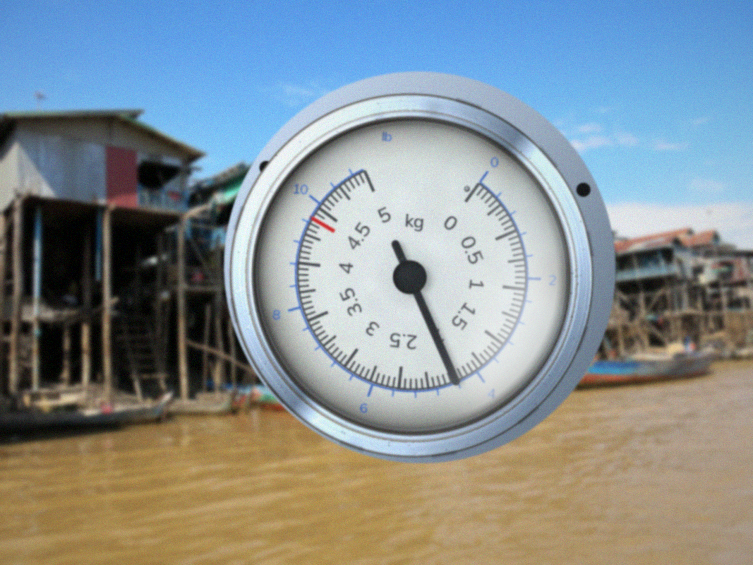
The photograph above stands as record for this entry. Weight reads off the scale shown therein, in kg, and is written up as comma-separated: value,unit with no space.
2,kg
